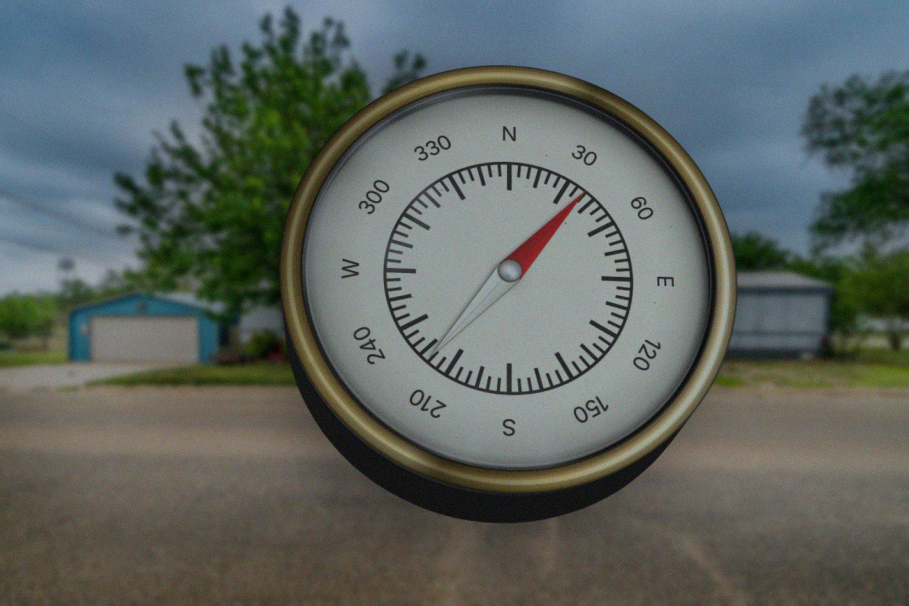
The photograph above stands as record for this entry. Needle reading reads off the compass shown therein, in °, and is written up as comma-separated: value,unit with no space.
40,°
